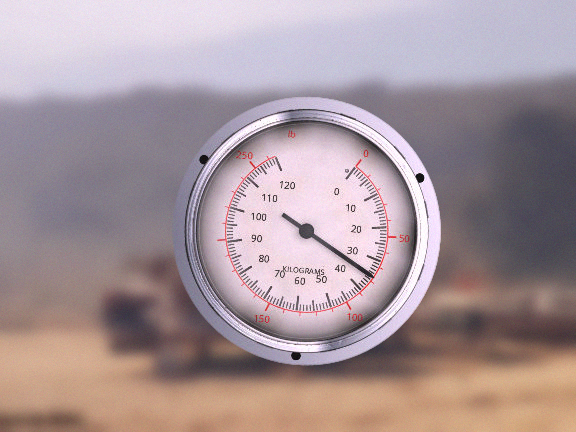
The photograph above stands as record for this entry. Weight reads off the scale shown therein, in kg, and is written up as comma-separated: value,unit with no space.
35,kg
